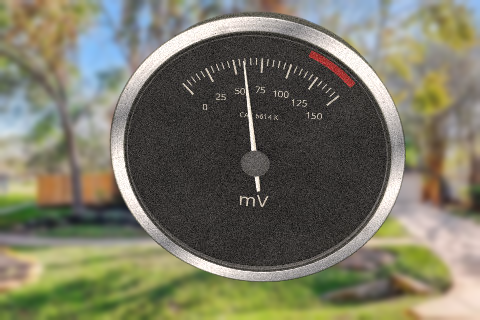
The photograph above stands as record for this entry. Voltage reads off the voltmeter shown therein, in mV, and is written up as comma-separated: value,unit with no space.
60,mV
